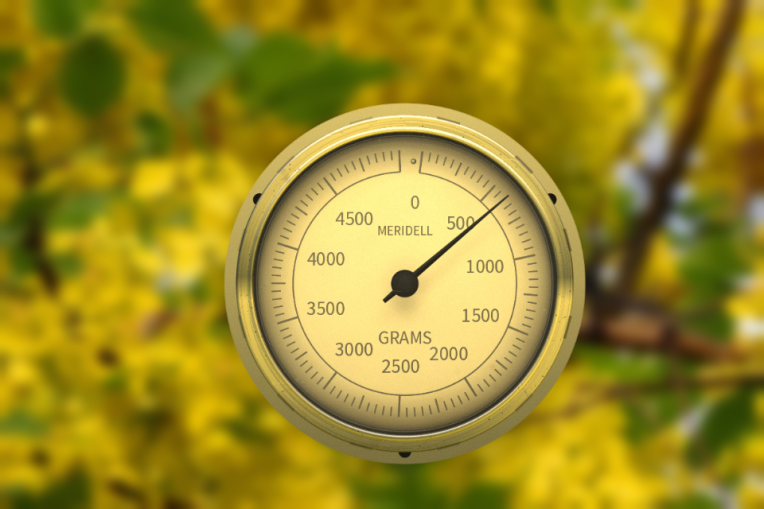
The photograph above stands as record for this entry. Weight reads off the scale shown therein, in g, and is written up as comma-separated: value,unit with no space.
600,g
